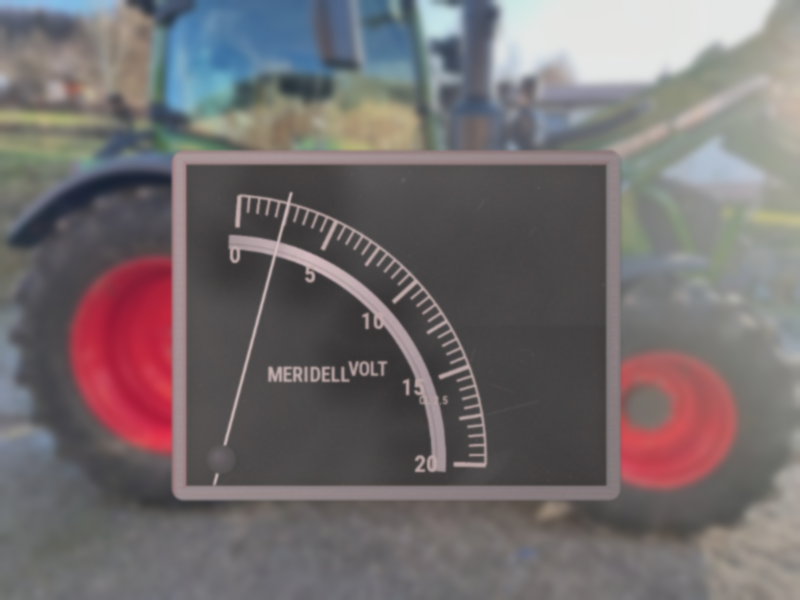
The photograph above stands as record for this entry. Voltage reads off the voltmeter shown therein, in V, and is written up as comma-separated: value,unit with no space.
2.5,V
